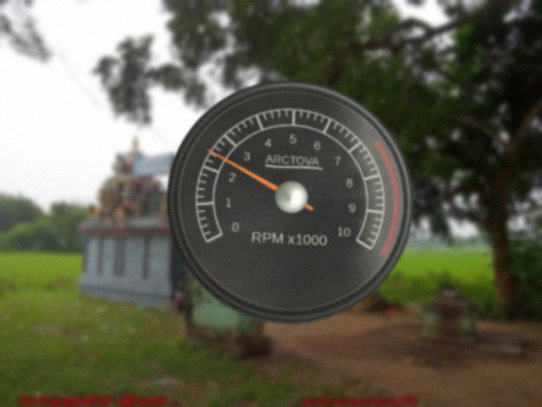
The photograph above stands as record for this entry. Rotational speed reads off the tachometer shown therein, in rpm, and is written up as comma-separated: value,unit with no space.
2400,rpm
